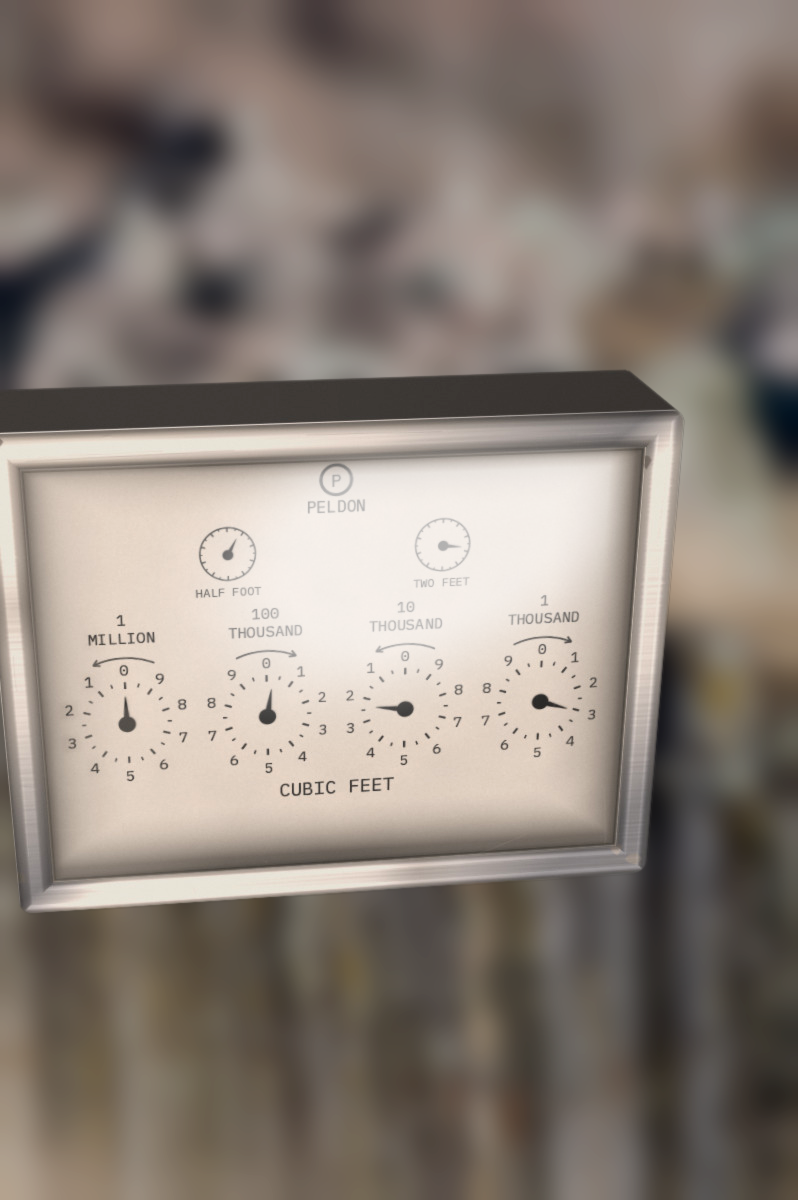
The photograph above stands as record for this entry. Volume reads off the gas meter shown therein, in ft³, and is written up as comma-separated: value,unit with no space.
2300,ft³
